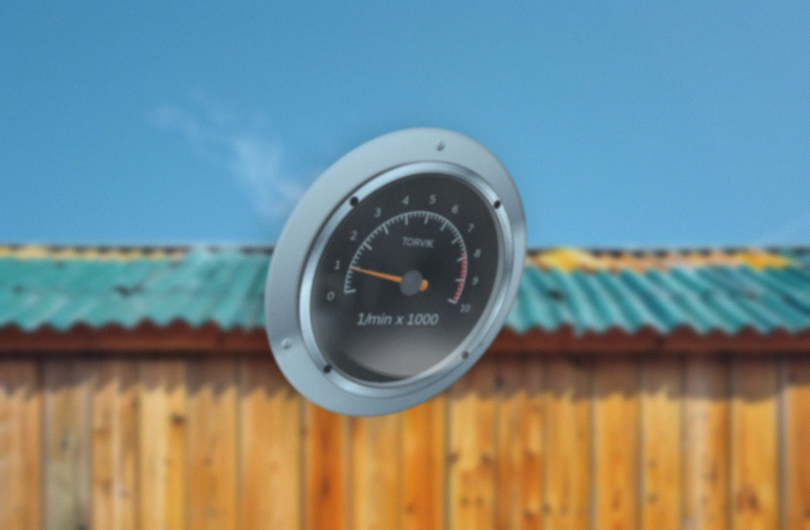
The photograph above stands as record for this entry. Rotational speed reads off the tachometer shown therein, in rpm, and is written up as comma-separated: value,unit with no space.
1000,rpm
